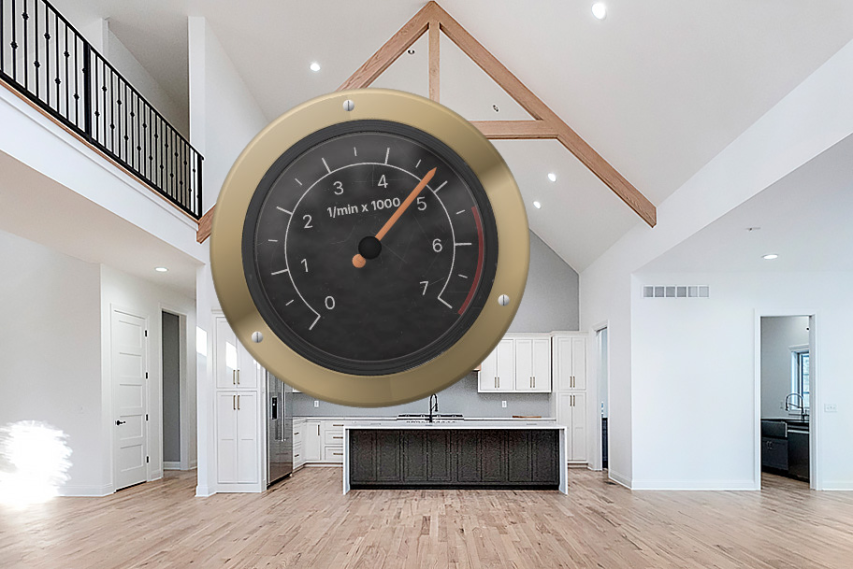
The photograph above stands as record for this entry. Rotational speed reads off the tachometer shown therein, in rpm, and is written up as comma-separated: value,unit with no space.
4750,rpm
